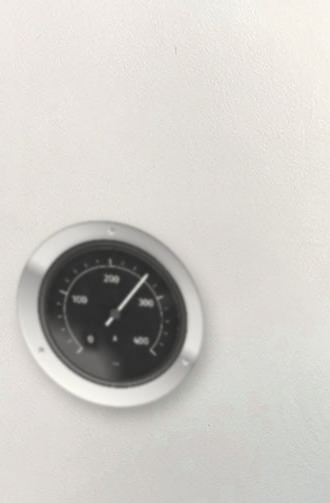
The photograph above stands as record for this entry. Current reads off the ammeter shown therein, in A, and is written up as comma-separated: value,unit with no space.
260,A
